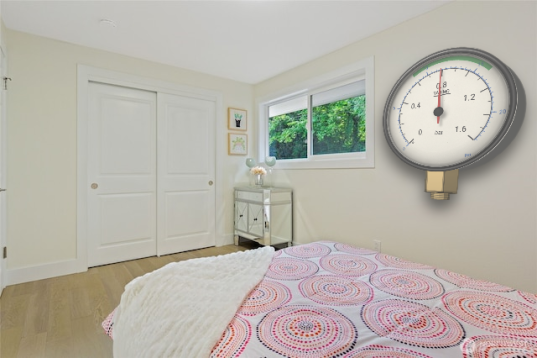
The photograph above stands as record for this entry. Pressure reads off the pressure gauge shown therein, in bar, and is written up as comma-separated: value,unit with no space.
0.8,bar
